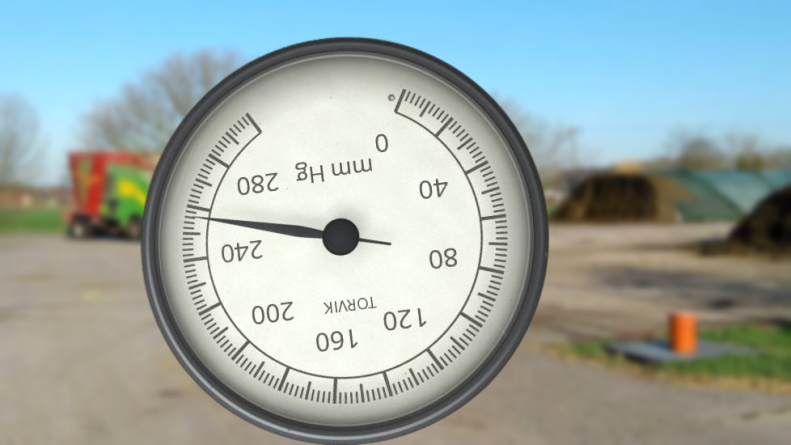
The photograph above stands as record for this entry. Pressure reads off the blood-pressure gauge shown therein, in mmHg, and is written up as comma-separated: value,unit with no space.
256,mmHg
